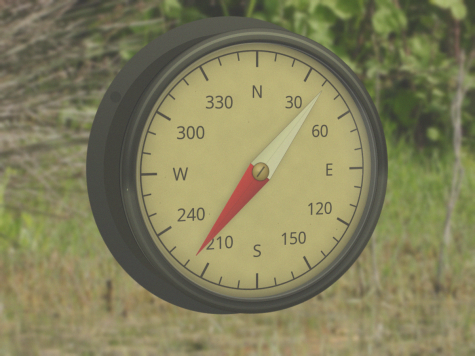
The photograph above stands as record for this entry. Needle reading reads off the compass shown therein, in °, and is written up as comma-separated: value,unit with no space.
220,°
